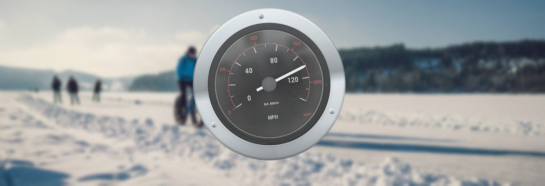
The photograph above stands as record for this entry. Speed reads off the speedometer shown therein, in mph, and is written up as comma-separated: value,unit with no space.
110,mph
